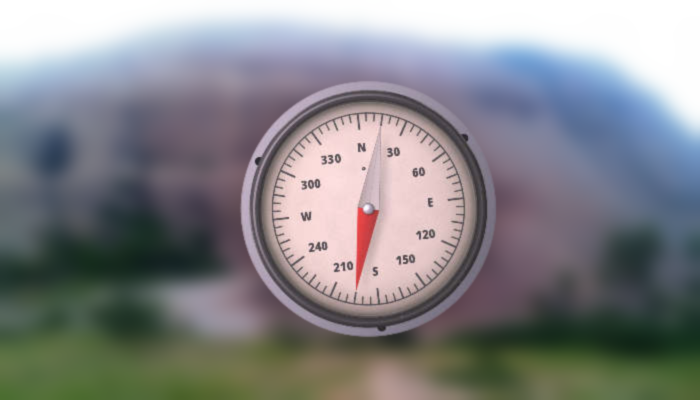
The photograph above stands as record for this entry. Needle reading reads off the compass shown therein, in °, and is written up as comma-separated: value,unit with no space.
195,°
